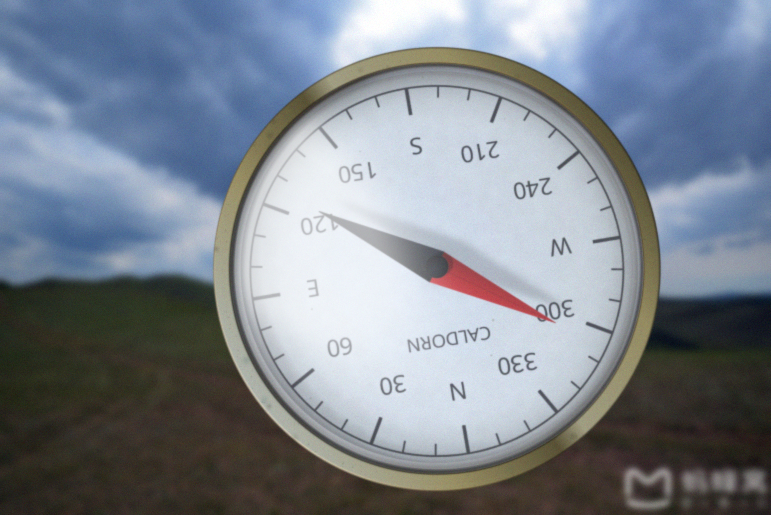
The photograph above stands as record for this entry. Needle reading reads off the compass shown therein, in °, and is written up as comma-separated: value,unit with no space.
305,°
